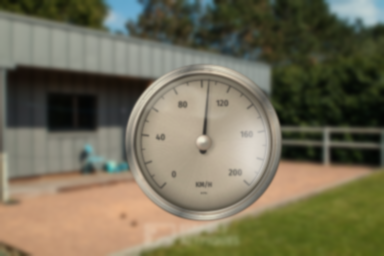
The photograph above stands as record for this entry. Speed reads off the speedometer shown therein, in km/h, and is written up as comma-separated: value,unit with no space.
105,km/h
